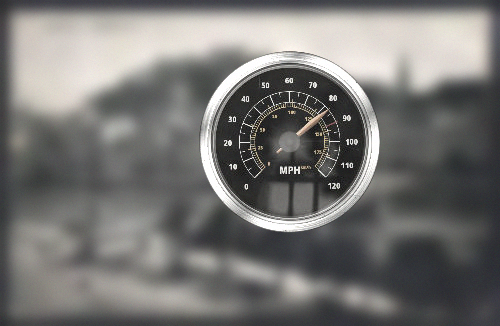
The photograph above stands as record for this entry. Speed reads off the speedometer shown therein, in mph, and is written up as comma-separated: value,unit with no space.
82.5,mph
